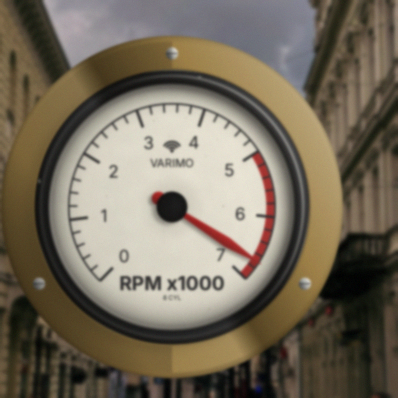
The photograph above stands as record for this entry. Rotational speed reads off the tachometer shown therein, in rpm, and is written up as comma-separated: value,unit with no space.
6700,rpm
